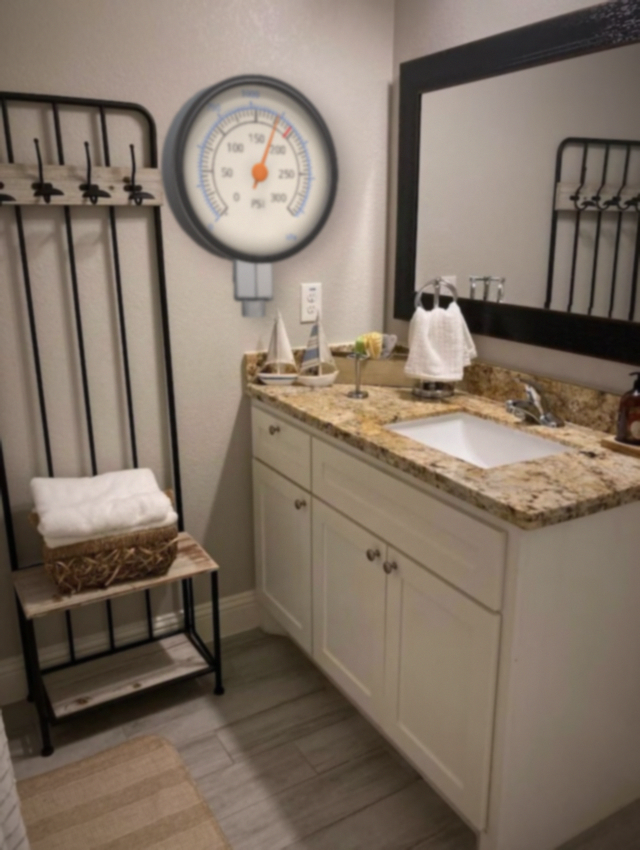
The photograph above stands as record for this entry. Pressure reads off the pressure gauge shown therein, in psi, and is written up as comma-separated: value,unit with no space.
175,psi
